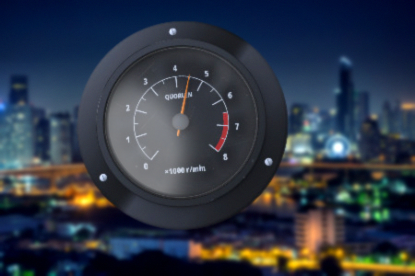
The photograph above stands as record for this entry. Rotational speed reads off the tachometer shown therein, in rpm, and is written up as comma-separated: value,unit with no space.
4500,rpm
